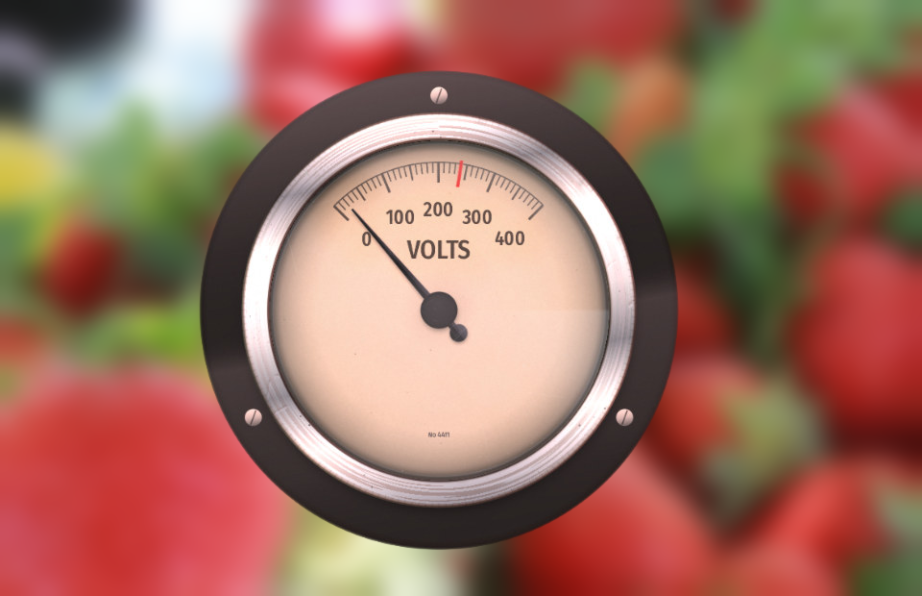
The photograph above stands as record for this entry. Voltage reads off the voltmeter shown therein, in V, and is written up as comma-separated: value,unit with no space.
20,V
